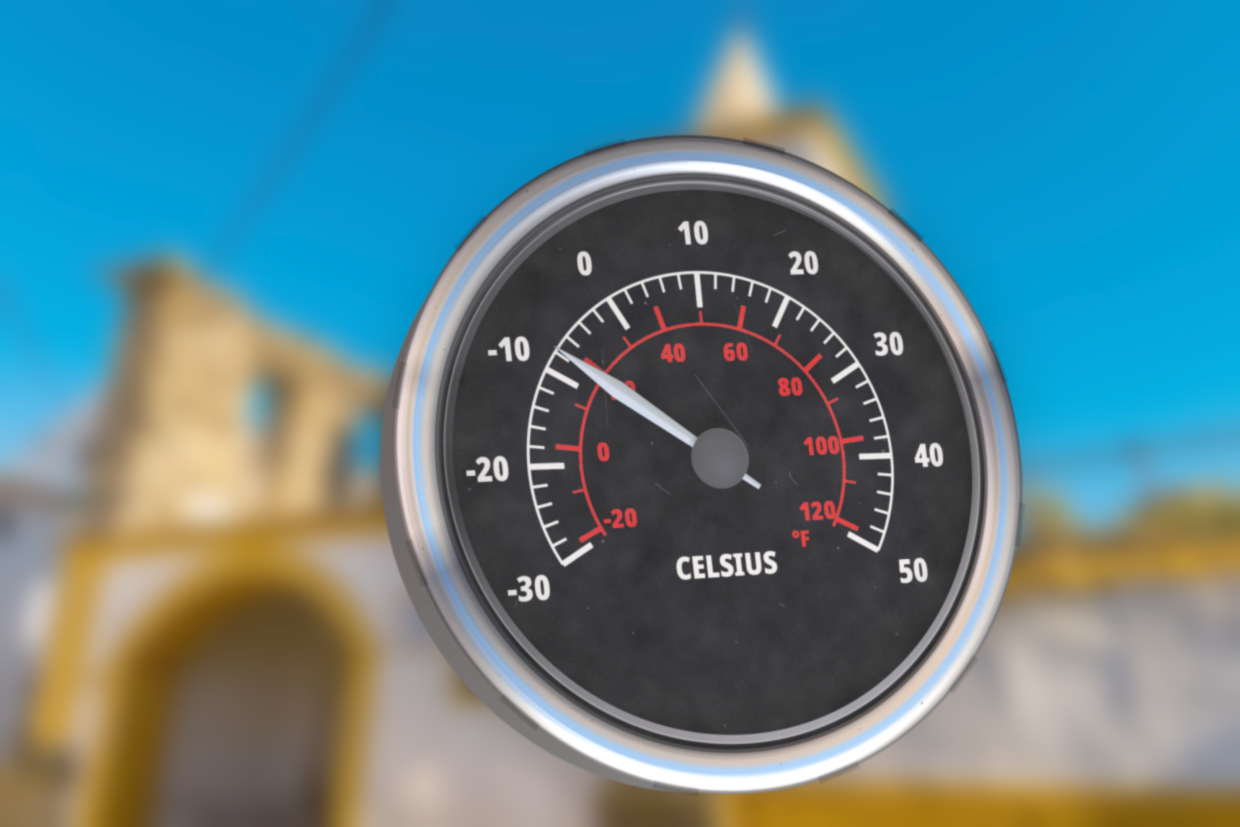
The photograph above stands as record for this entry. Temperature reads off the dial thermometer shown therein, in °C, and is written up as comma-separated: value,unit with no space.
-8,°C
